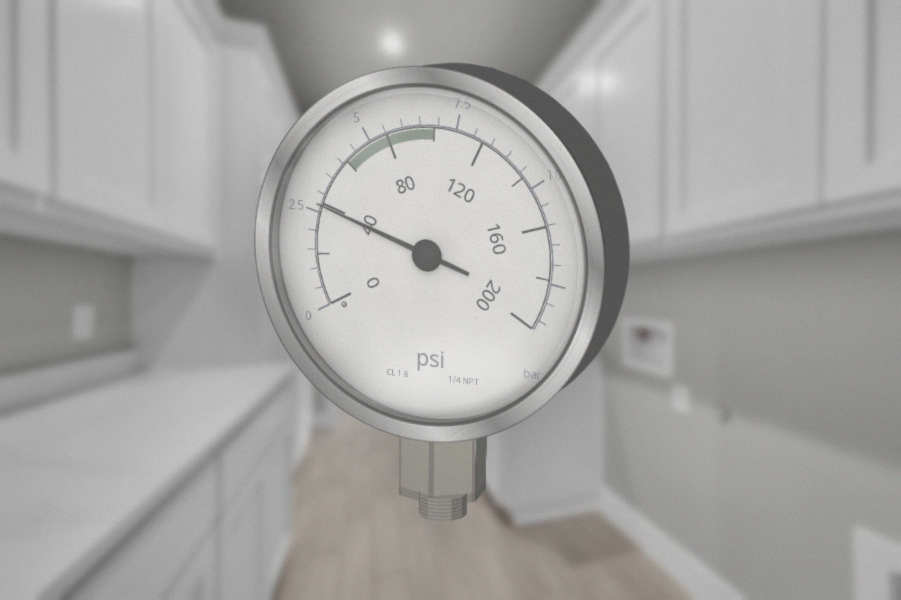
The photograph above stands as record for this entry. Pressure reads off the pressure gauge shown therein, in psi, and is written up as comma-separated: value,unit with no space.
40,psi
